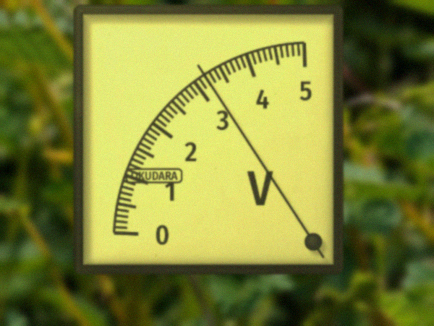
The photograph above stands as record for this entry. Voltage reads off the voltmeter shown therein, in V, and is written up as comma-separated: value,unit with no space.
3.2,V
